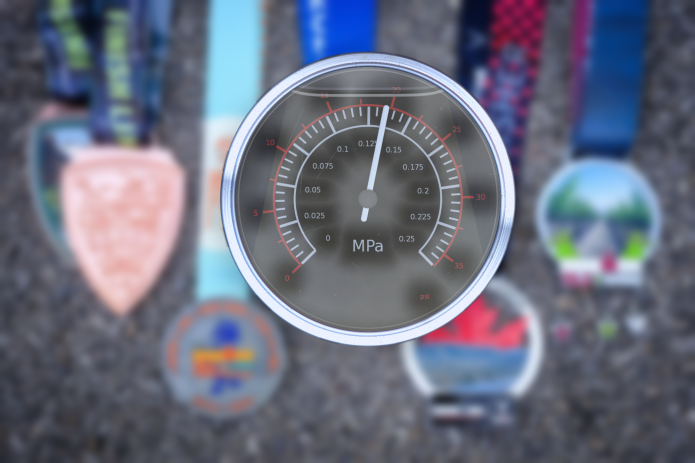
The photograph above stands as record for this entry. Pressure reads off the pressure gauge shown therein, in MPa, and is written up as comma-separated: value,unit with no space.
0.135,MPa
